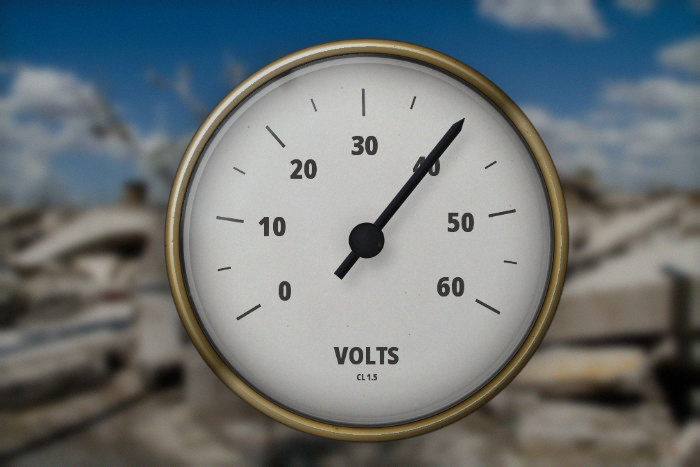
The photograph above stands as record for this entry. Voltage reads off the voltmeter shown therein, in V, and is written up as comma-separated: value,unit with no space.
40,V
